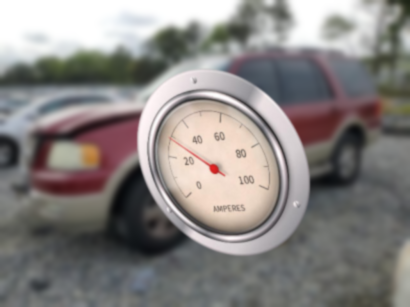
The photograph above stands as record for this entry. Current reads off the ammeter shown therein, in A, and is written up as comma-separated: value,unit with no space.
30,A
